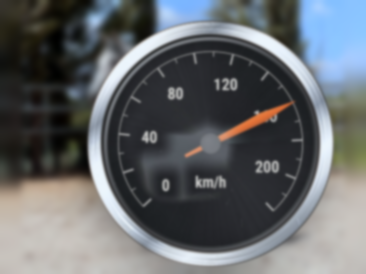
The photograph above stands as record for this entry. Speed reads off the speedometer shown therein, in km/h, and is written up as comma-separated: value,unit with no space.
160,km/h
